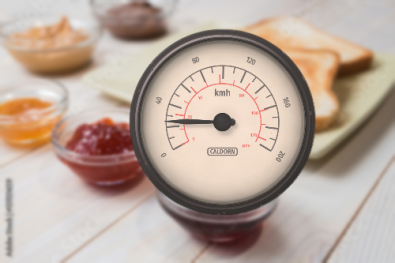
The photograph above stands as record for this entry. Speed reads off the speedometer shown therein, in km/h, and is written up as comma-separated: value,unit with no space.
25,km/h
